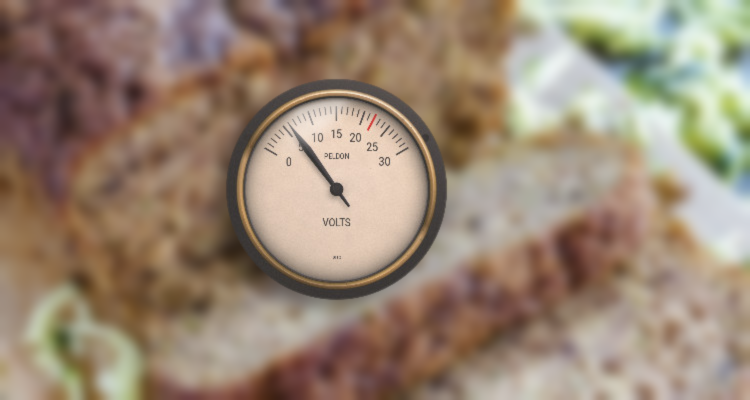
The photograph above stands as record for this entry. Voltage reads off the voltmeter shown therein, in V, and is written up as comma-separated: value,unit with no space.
6,V
